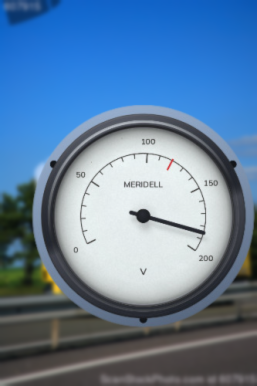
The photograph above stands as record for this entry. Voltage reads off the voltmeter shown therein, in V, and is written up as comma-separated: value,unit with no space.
185,V
